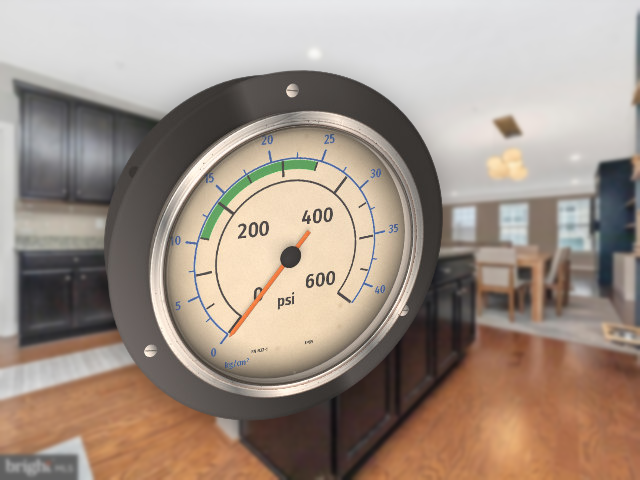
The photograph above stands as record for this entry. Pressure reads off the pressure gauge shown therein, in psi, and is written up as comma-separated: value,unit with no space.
0,psi
